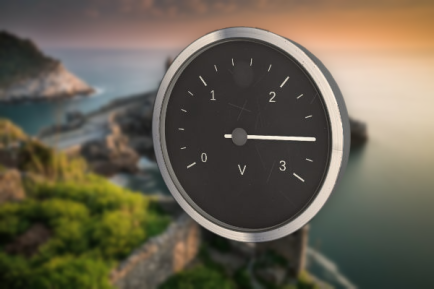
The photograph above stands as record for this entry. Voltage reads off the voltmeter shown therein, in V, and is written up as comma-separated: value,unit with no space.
2.6,V
